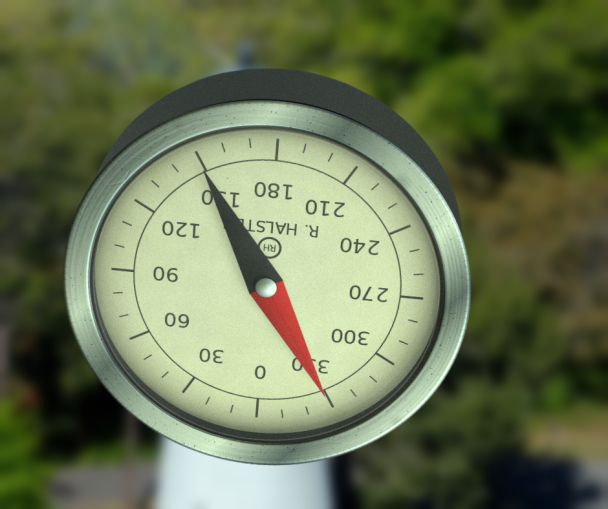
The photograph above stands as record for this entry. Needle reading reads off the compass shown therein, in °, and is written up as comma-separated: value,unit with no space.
330,°
